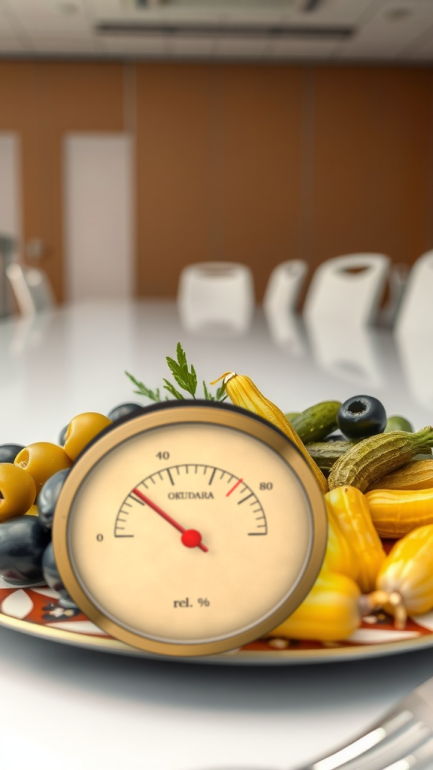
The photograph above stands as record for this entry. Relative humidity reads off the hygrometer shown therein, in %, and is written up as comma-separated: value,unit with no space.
24,%
